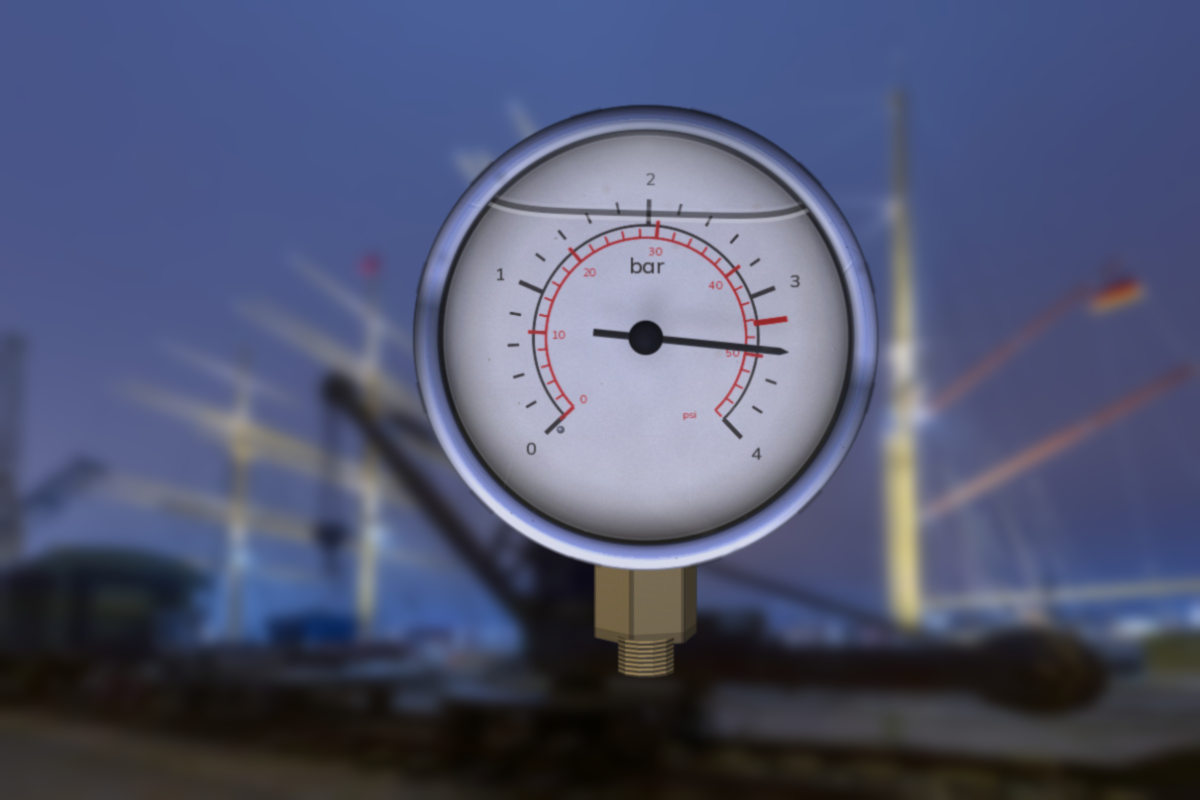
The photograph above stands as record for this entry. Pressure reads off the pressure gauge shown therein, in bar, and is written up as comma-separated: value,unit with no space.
3.4,bar
